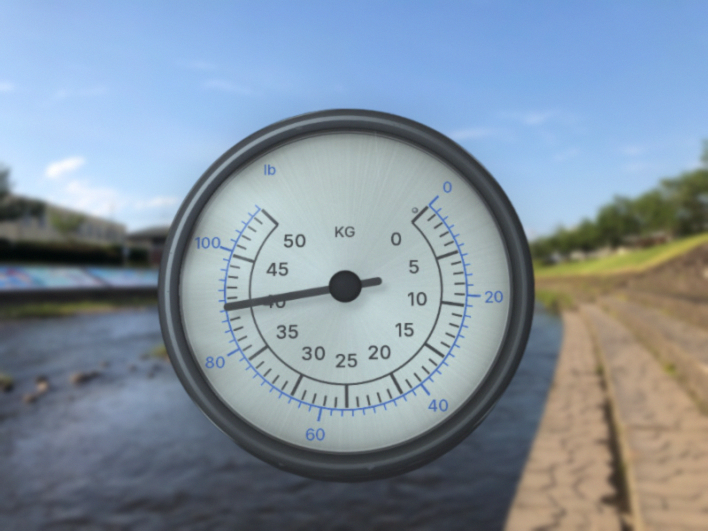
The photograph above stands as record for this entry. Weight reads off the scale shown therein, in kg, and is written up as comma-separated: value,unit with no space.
40,kg
